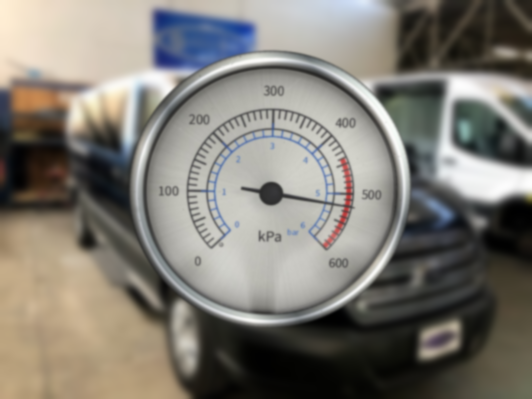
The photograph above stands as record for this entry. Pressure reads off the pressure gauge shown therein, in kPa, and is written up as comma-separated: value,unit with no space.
520,kPa
